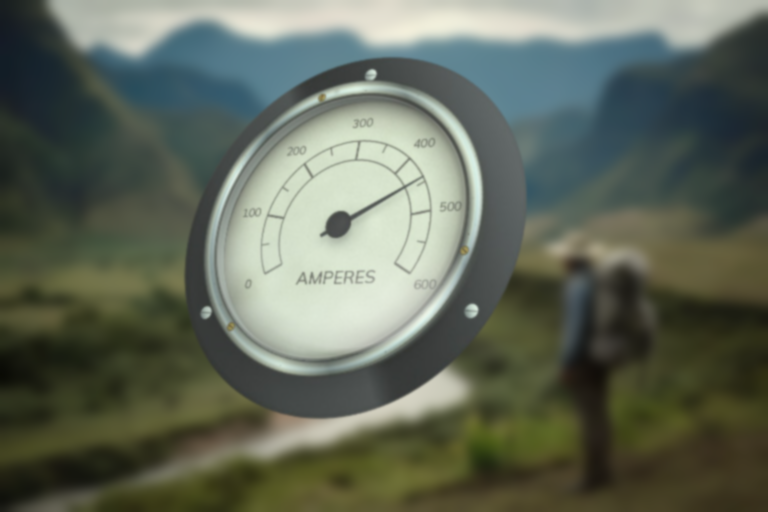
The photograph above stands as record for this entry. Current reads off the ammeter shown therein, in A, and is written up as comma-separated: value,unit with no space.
450,A
